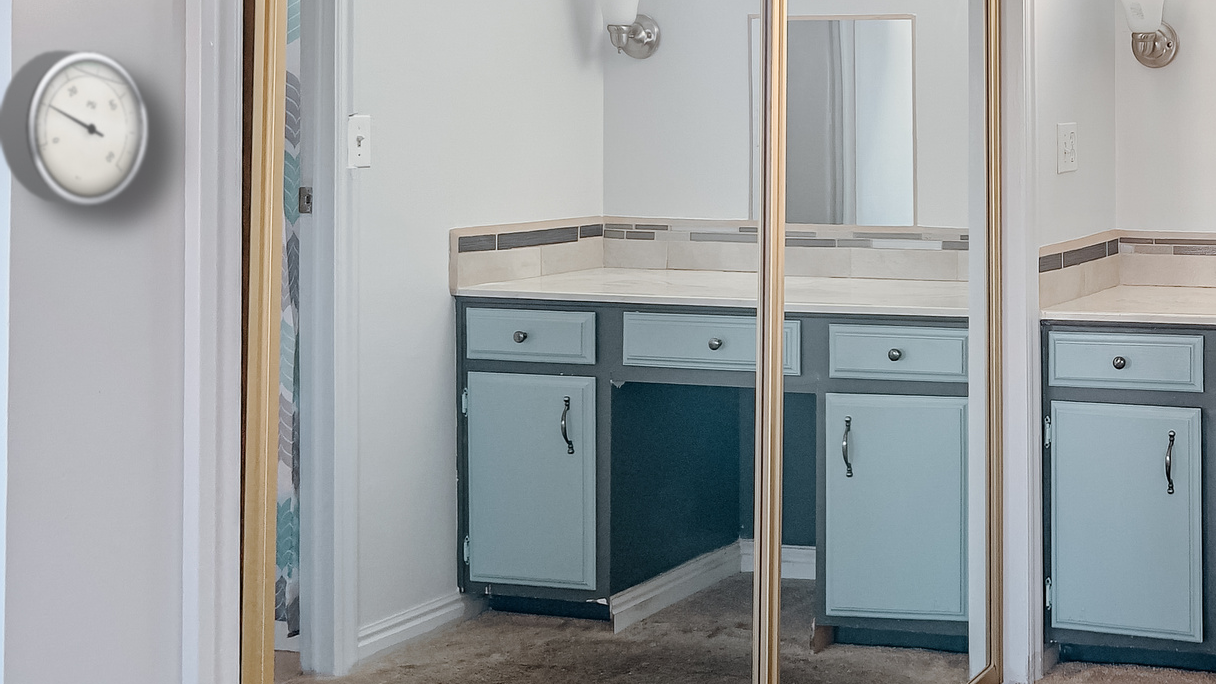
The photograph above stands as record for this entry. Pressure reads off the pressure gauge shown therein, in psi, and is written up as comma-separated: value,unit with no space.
10,psi
